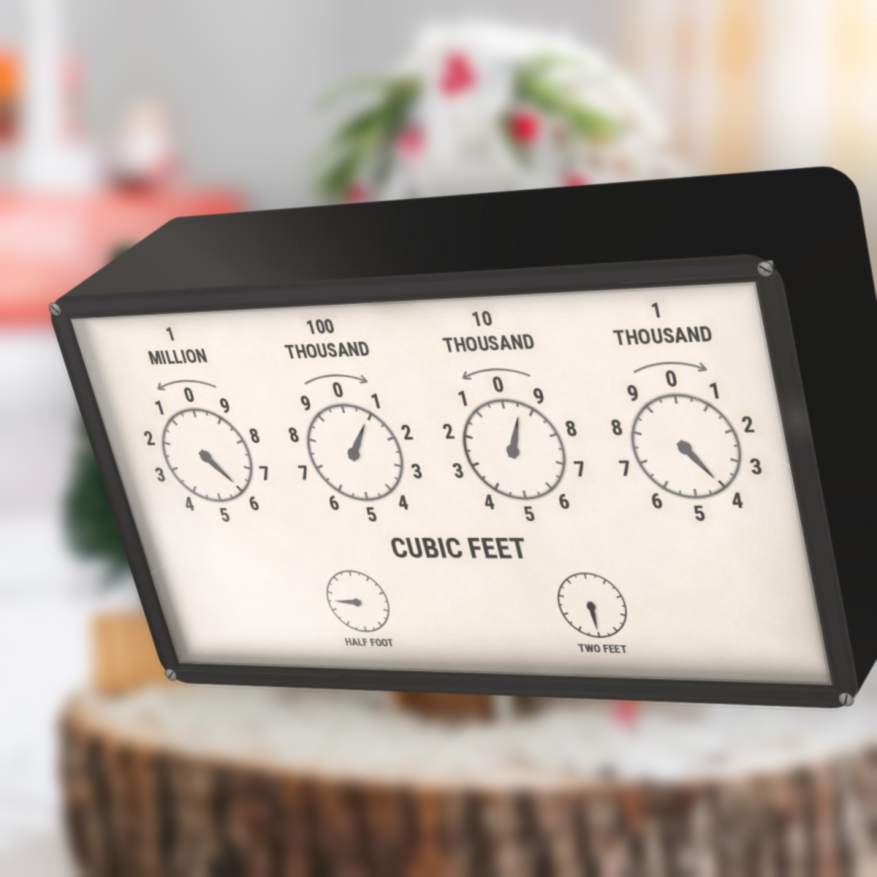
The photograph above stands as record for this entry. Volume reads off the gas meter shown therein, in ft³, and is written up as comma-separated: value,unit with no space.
609400,ft³
